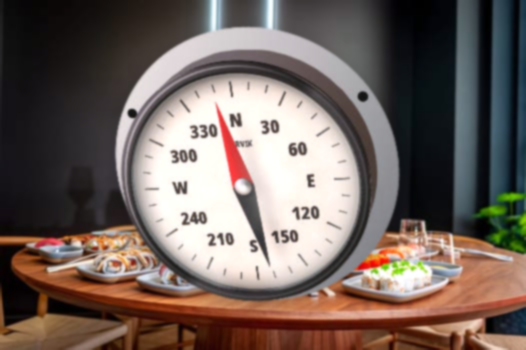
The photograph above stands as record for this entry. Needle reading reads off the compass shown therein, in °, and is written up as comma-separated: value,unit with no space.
350,°
